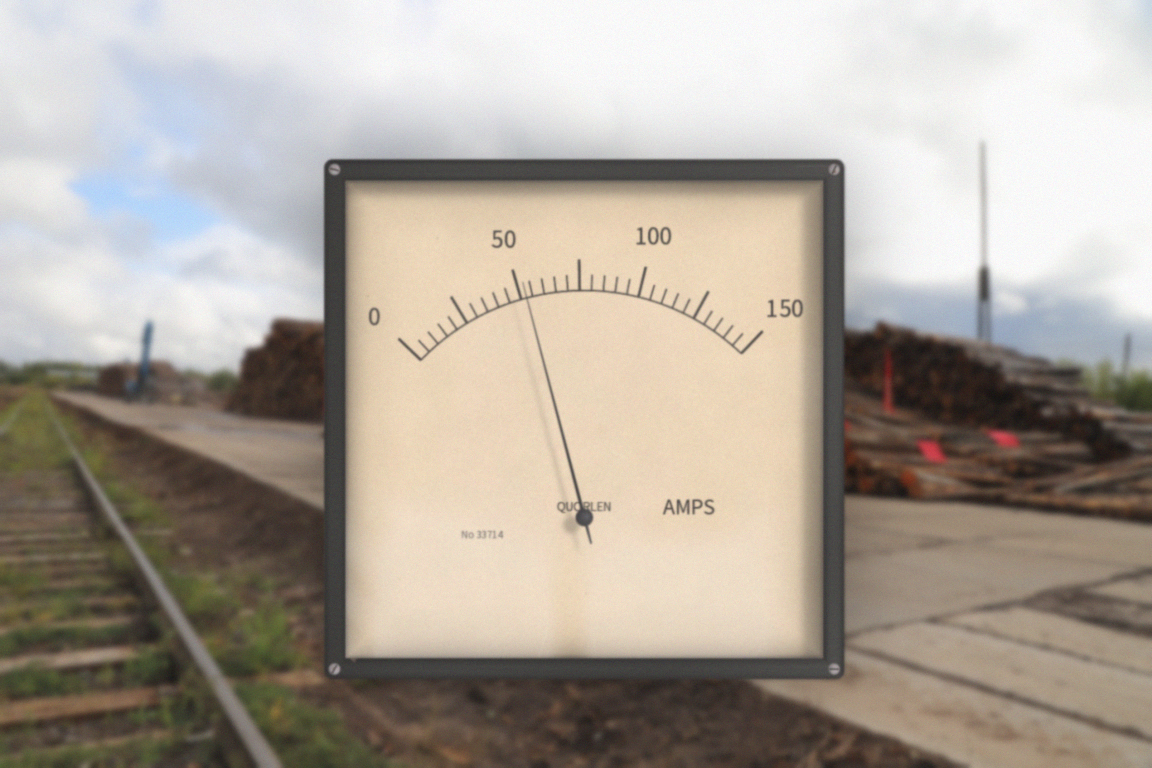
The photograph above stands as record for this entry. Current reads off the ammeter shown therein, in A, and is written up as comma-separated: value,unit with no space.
52.5,A
